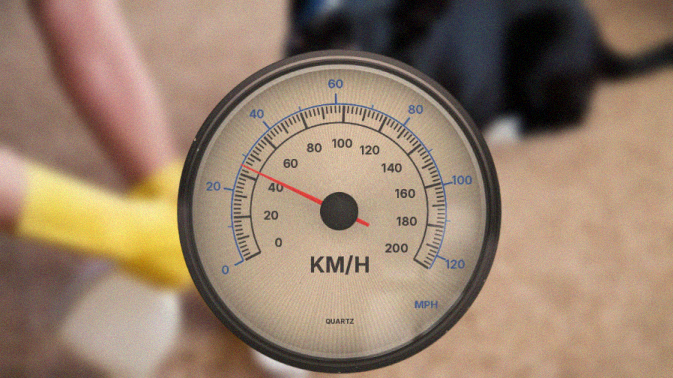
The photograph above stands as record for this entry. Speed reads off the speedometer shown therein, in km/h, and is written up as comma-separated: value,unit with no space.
44,km/h
